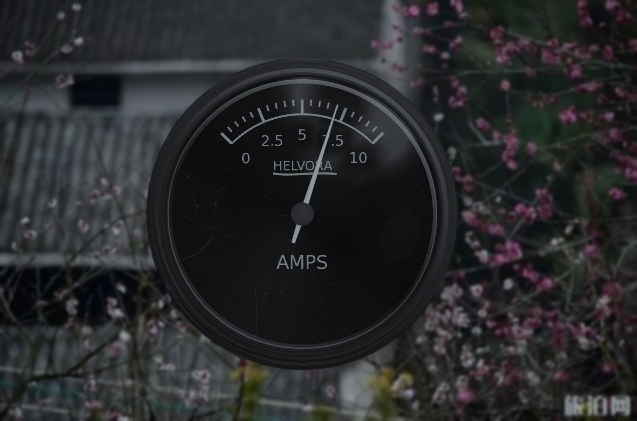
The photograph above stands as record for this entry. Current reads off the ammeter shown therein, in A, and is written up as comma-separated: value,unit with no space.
7,A
